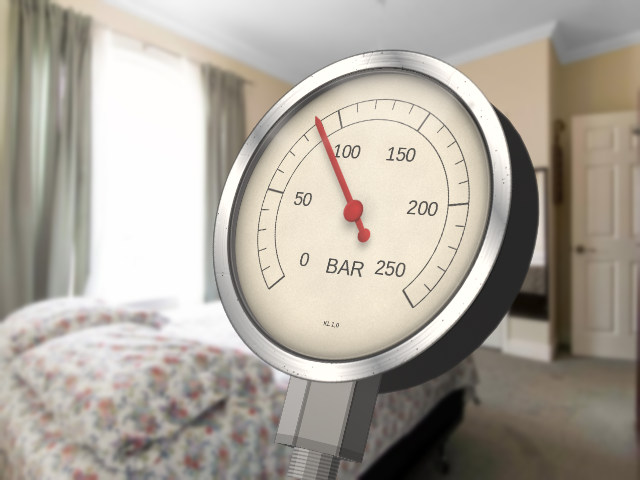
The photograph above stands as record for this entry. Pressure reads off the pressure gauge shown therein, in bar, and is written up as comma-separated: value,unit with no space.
90,bar
